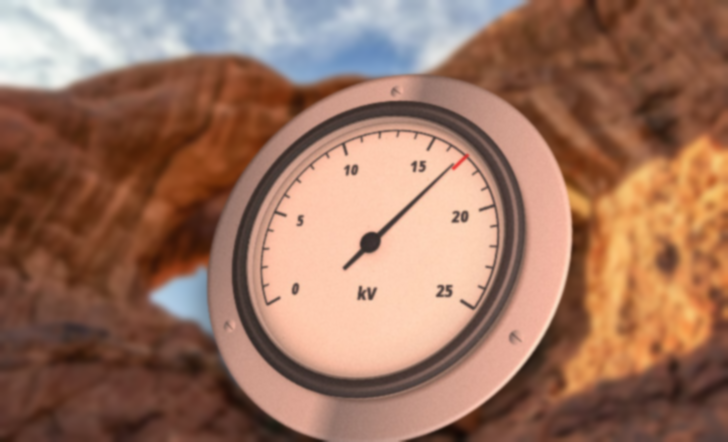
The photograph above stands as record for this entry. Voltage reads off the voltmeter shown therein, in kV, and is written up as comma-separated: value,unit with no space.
17,kV
